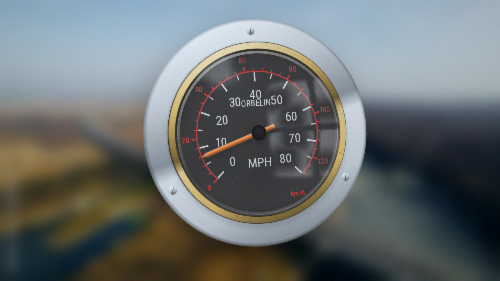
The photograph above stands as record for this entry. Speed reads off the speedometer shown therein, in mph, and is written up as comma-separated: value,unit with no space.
7.5,mph
